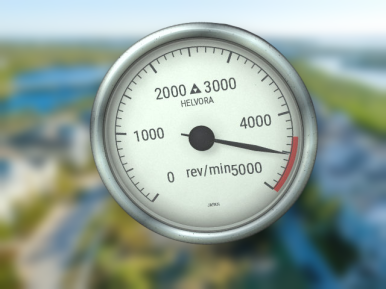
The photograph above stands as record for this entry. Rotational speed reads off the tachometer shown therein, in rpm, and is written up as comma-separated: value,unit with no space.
4500,rpm
